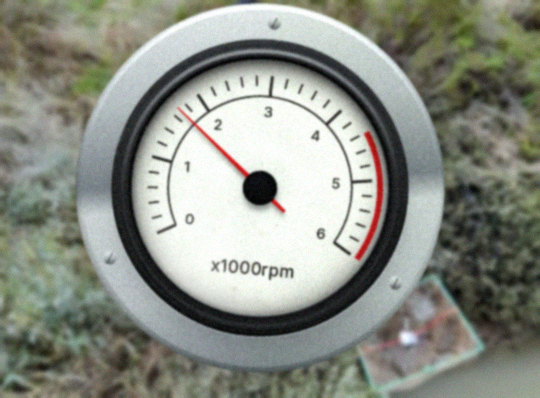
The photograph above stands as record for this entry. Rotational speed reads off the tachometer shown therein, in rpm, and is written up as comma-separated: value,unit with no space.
1700,rpm
